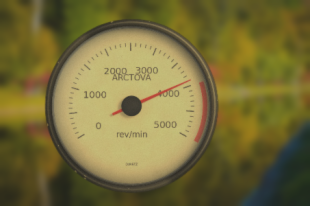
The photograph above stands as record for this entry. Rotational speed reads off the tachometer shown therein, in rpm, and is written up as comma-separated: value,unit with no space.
3900,rpm
